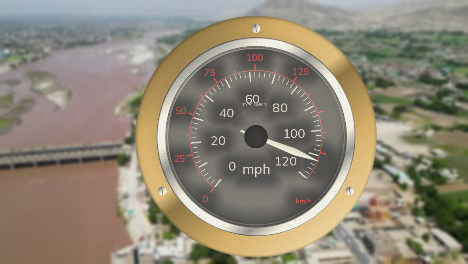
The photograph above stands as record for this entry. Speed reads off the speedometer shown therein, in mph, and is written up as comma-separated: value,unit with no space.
112,mph
